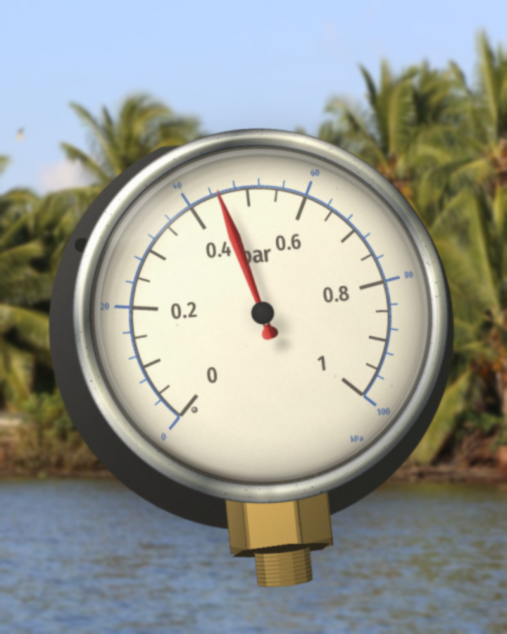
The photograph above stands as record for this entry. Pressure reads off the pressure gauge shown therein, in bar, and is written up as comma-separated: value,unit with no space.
0.45,bar
